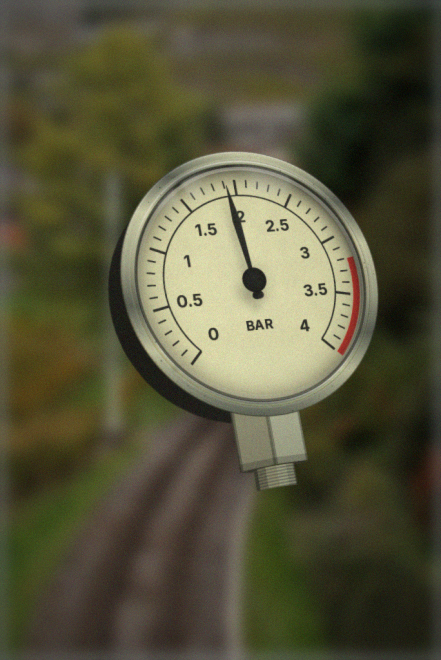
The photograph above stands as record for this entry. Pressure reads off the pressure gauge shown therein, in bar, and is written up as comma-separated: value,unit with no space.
1.9,bar
